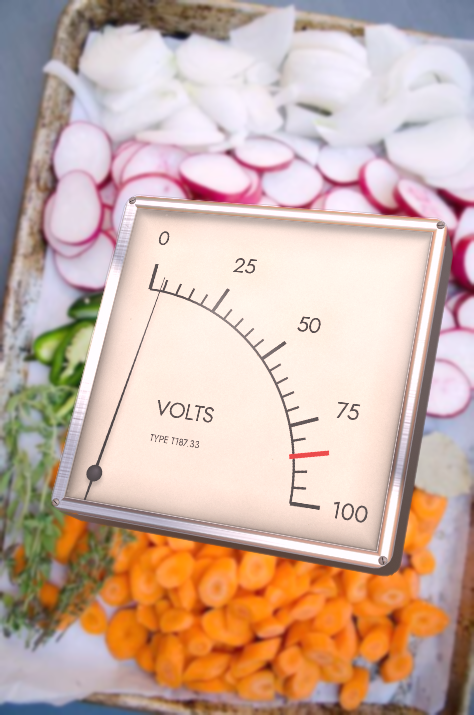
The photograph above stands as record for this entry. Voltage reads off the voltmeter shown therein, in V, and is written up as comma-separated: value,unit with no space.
5,V
